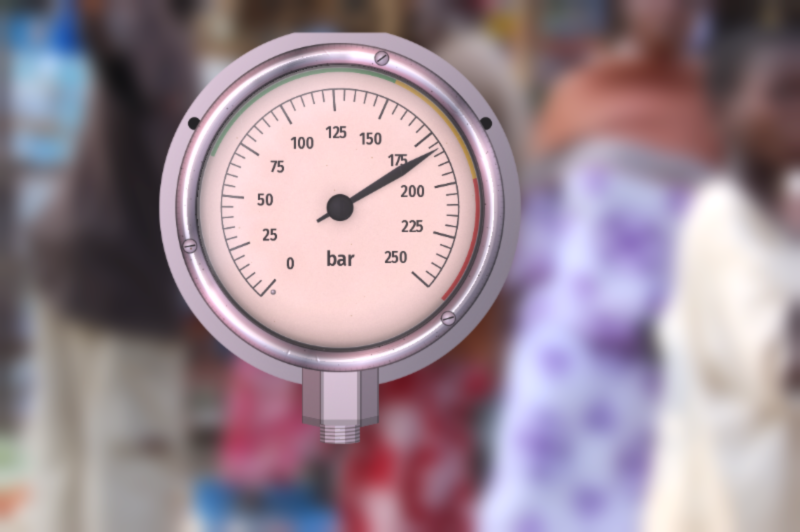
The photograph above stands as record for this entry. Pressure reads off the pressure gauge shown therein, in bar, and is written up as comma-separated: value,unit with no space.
182.5,bar
